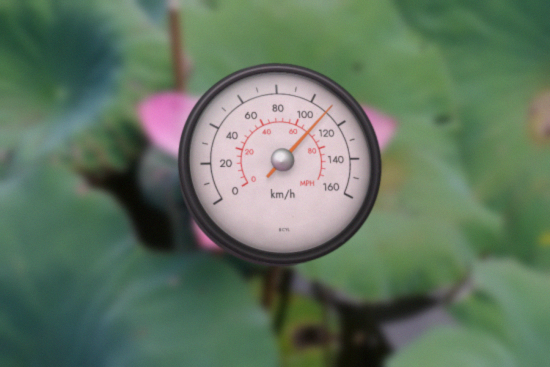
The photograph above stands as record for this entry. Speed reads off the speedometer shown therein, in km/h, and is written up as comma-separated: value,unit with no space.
110,km/h
